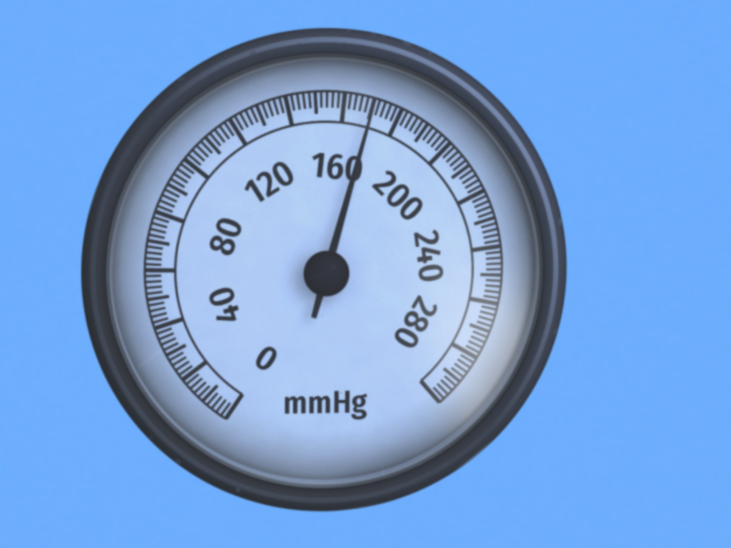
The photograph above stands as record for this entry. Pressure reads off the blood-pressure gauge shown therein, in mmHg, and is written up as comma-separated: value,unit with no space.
170,mmHg
